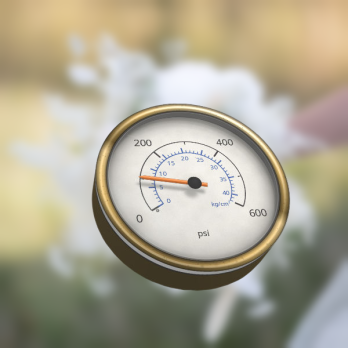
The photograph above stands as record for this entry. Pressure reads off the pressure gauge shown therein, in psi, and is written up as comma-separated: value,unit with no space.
100,psi
